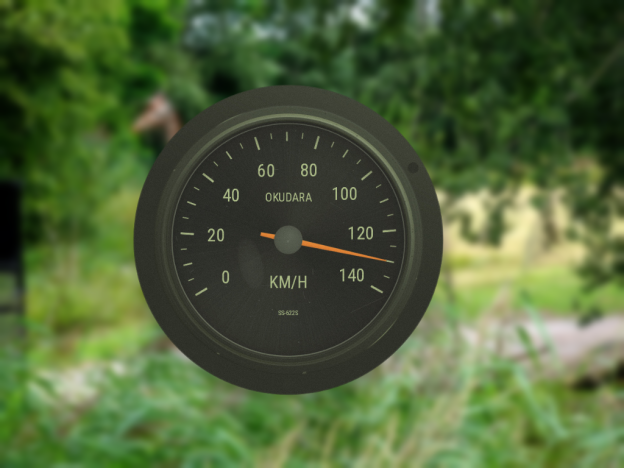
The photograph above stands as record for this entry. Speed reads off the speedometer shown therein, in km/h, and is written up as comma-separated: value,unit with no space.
130,km/h
